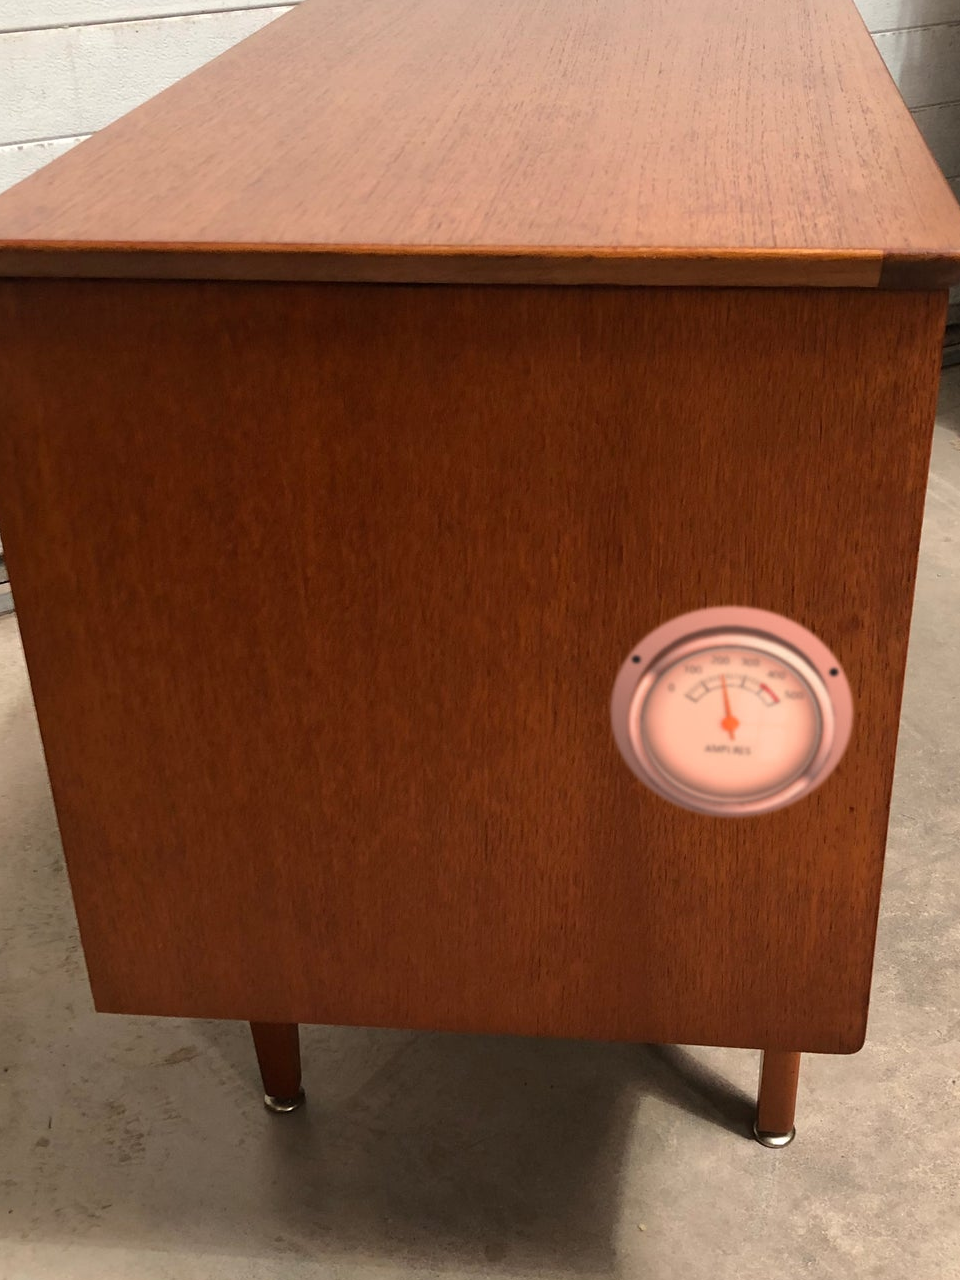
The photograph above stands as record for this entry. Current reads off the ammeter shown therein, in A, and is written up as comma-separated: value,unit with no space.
200,A
